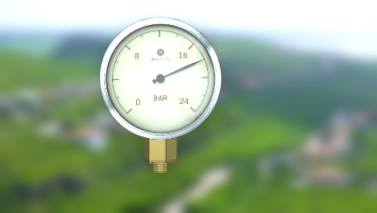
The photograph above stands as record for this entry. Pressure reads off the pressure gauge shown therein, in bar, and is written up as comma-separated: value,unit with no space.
18,bar
